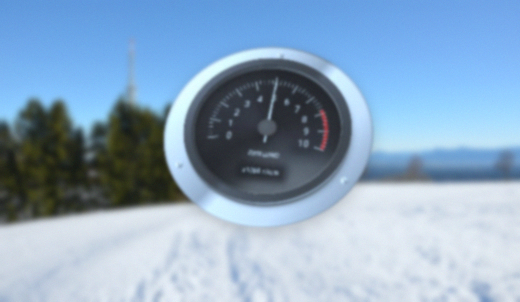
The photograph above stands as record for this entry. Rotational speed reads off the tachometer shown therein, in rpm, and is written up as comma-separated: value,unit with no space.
5000,rpm
